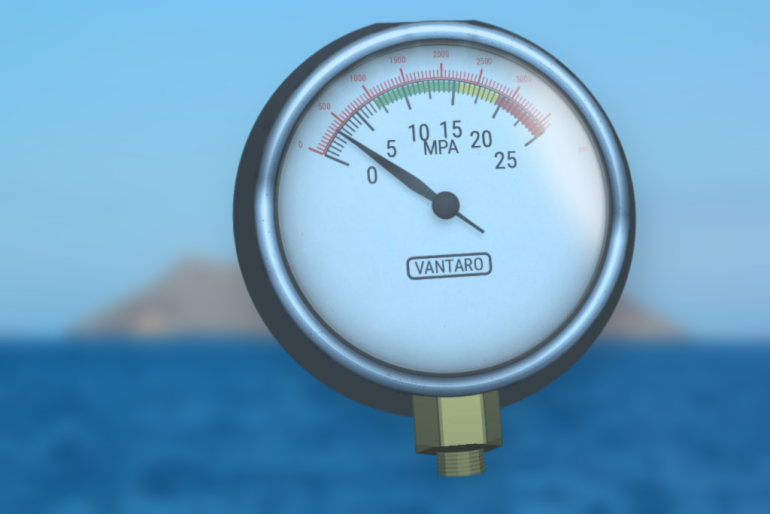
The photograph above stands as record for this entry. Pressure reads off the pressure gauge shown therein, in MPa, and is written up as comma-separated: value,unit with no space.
2.5,MPa
